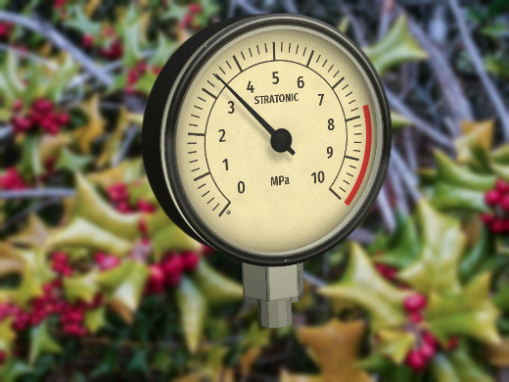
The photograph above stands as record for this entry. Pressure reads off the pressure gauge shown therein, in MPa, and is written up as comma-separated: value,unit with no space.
3.4,MPa
